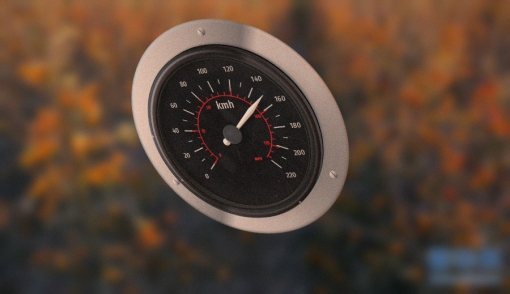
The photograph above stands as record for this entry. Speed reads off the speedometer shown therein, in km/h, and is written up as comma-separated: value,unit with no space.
150,km/h
